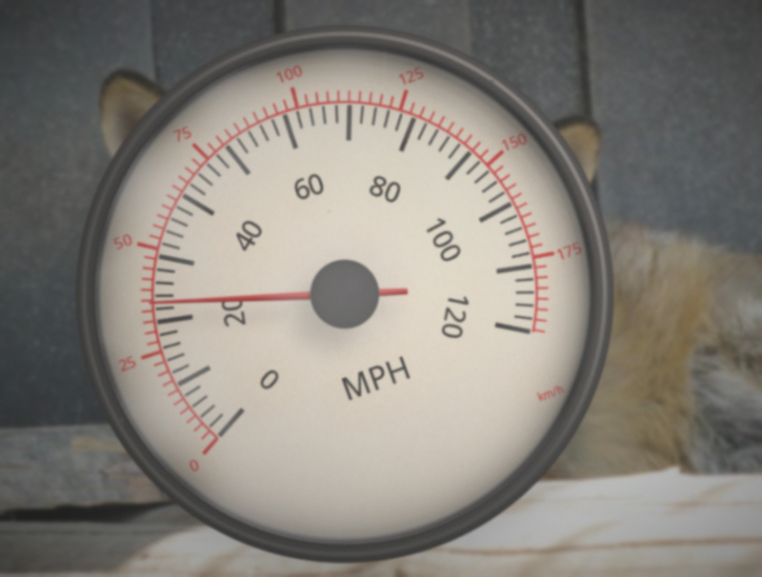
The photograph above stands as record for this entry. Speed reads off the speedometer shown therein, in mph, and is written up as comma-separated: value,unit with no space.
23,mph
